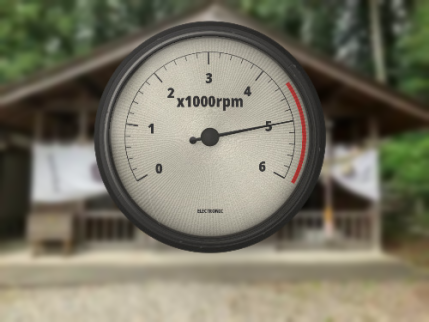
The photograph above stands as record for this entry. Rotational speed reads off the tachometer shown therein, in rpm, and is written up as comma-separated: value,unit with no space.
5000,rpm
